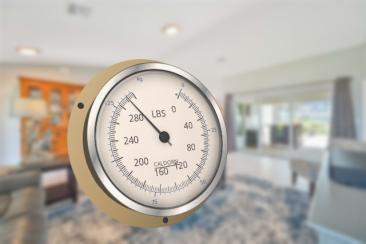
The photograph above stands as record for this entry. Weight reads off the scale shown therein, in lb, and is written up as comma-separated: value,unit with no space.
290,lb
